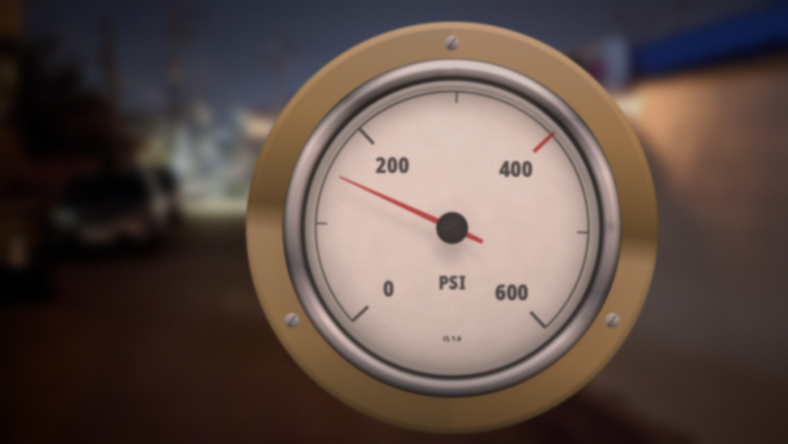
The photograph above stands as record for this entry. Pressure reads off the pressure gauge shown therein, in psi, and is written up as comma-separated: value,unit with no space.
150,psi
